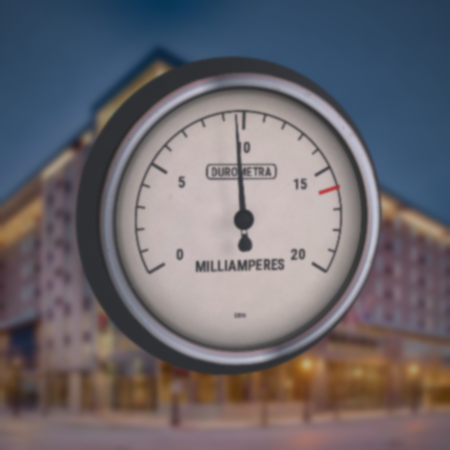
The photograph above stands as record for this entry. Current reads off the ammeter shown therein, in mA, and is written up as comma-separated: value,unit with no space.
9.5,mA
